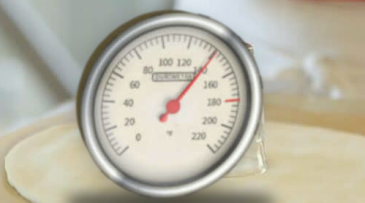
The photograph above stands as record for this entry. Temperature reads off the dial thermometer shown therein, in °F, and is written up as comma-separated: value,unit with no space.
140,°F
